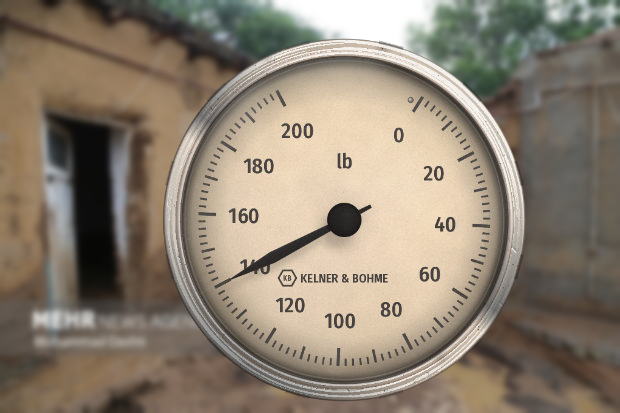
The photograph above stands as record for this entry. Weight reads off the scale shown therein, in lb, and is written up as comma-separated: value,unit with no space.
140,lb
